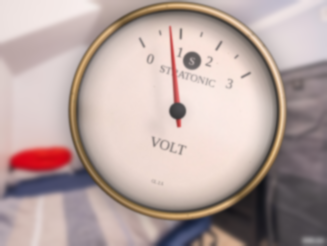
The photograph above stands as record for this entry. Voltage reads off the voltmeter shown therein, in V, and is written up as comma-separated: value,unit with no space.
0.75,V
